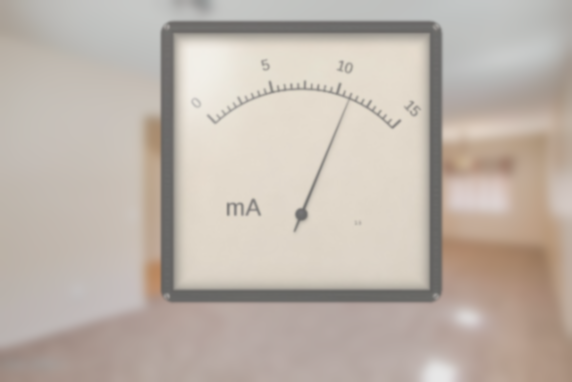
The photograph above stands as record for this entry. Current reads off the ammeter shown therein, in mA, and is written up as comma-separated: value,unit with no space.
11,mA
